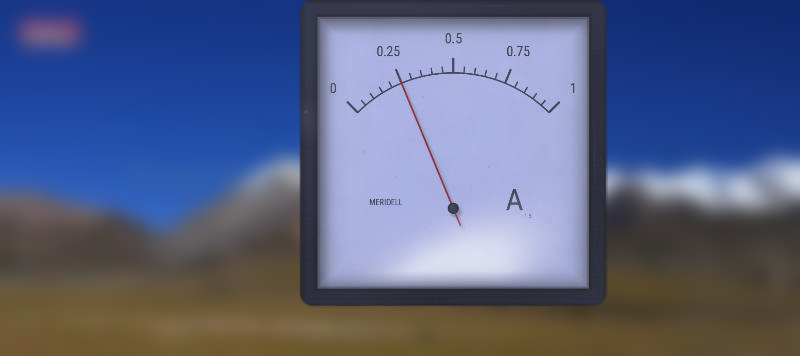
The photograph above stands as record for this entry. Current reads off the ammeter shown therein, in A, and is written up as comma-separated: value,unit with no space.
0.25,A
